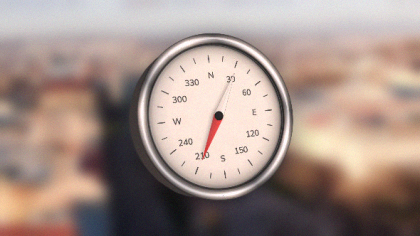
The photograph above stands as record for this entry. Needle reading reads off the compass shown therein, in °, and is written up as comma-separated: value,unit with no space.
210,°
